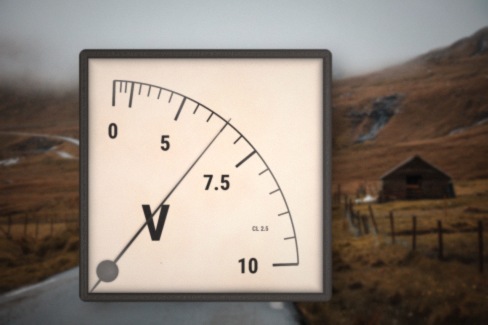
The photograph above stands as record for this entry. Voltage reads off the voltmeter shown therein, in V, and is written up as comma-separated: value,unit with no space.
6.5,V
